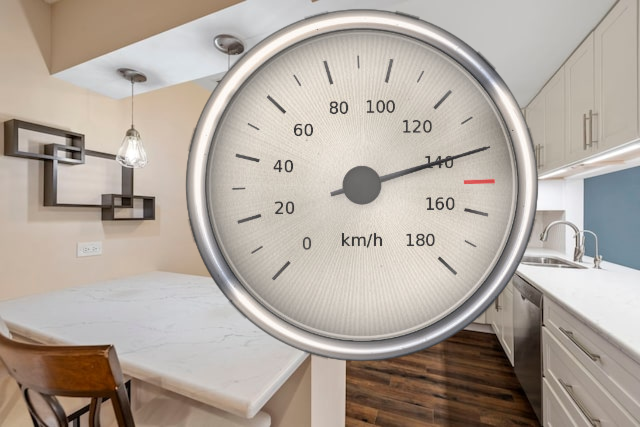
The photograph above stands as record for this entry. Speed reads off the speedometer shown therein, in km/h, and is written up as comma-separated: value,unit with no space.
140,km/h
